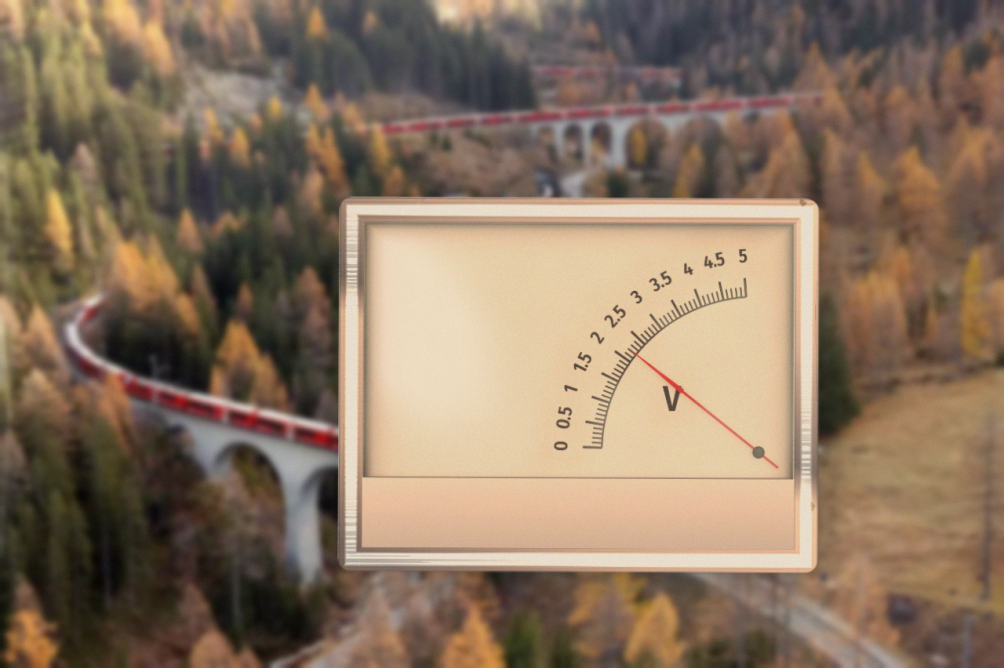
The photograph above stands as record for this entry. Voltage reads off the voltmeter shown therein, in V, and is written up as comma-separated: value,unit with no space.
2.2,V
